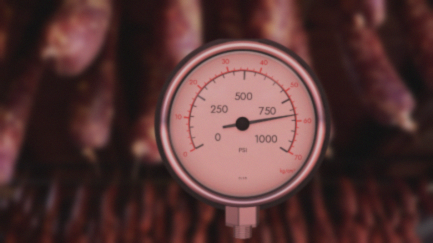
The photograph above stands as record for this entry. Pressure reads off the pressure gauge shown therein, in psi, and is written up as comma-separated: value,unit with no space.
825,psi
